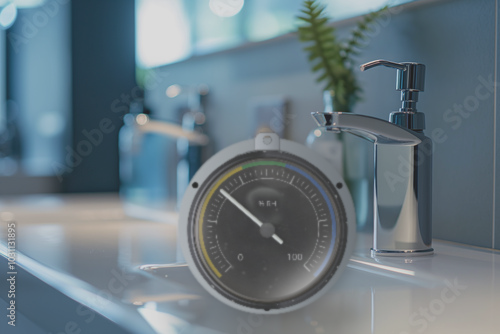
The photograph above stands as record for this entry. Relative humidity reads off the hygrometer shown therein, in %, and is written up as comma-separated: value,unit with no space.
32,%
